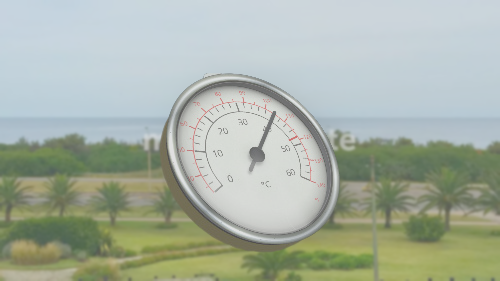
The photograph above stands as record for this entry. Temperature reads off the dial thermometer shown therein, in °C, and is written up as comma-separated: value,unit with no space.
40,°C
